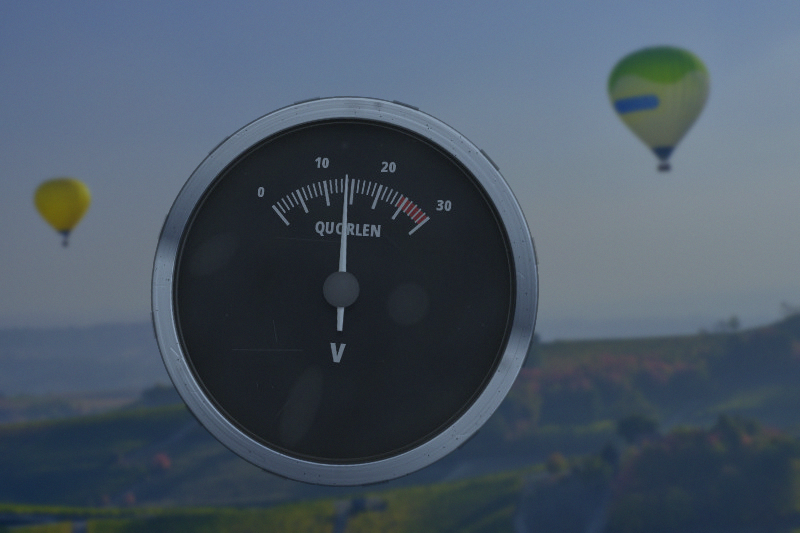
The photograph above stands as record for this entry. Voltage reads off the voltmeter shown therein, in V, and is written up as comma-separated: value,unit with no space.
14,V
